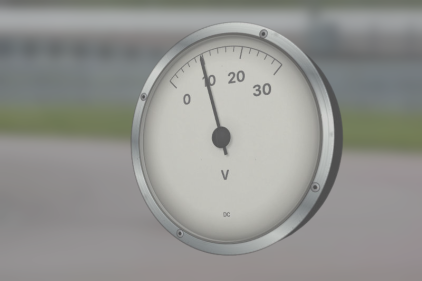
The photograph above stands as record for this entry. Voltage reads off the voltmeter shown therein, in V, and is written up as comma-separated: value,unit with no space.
10,V
